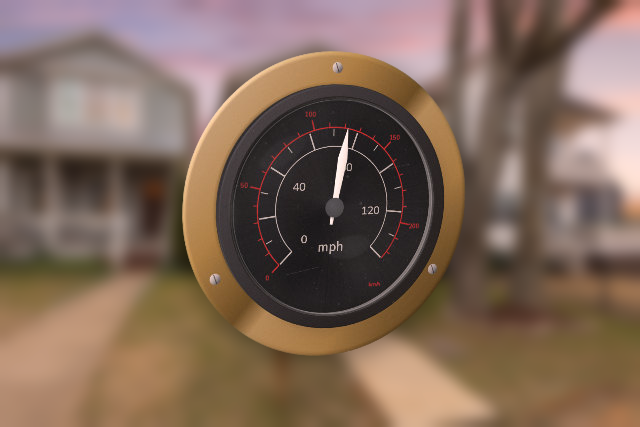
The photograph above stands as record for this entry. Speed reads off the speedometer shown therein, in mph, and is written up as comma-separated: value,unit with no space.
75,mph
